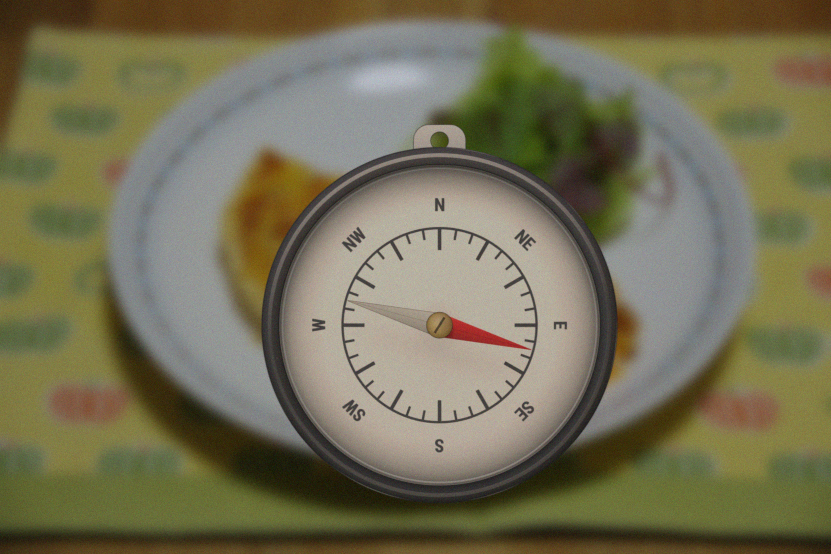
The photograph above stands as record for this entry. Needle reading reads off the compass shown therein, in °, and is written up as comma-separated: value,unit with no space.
105,°
